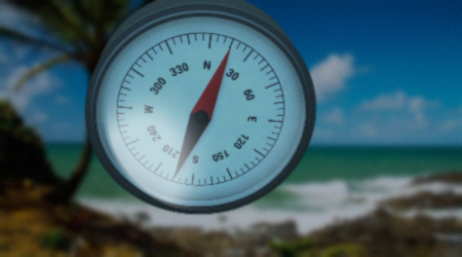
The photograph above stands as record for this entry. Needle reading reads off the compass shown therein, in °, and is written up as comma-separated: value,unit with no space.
15,°
